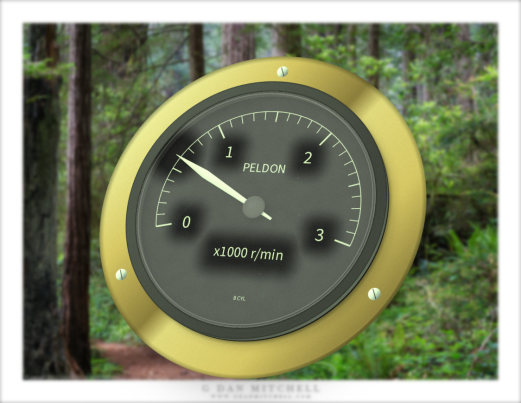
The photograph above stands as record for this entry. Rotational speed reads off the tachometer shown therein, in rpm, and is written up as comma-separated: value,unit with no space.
600,rpm
